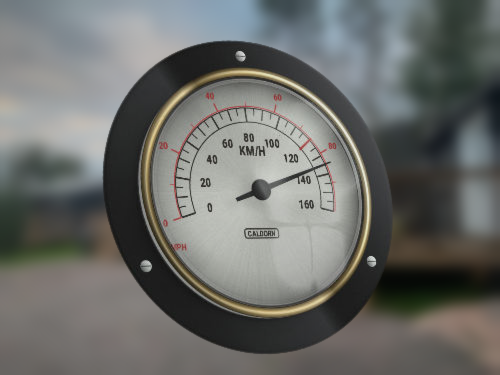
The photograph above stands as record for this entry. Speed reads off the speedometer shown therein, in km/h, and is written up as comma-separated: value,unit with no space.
135,km/h
